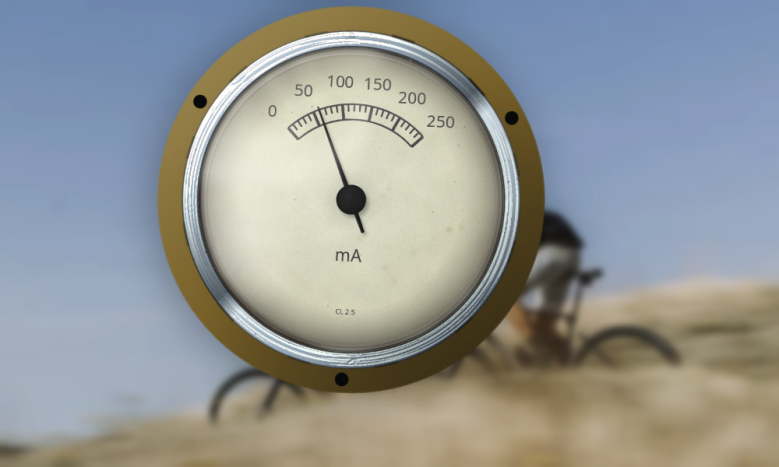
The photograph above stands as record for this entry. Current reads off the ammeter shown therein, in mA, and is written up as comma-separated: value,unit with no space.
60,mA
